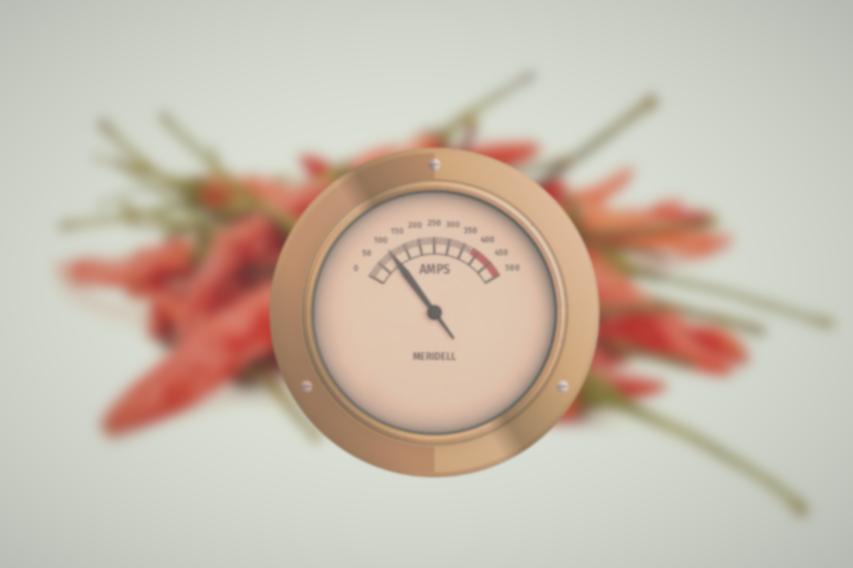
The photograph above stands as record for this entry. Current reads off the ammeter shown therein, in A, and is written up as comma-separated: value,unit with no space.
100,A
